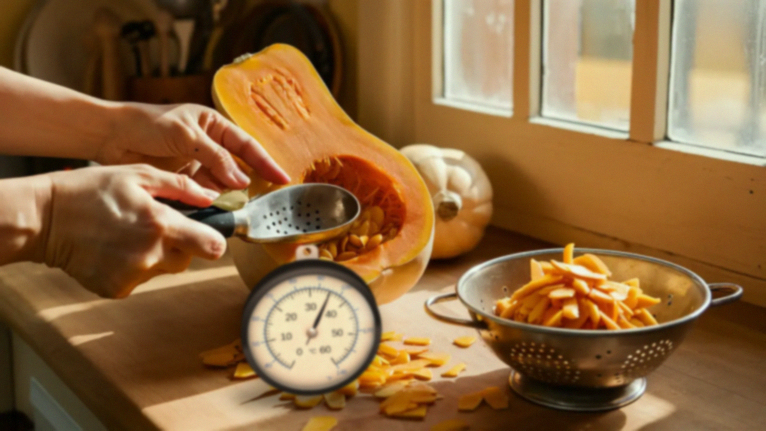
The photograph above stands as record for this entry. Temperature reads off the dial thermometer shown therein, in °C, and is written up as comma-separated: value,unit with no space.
35,°C
